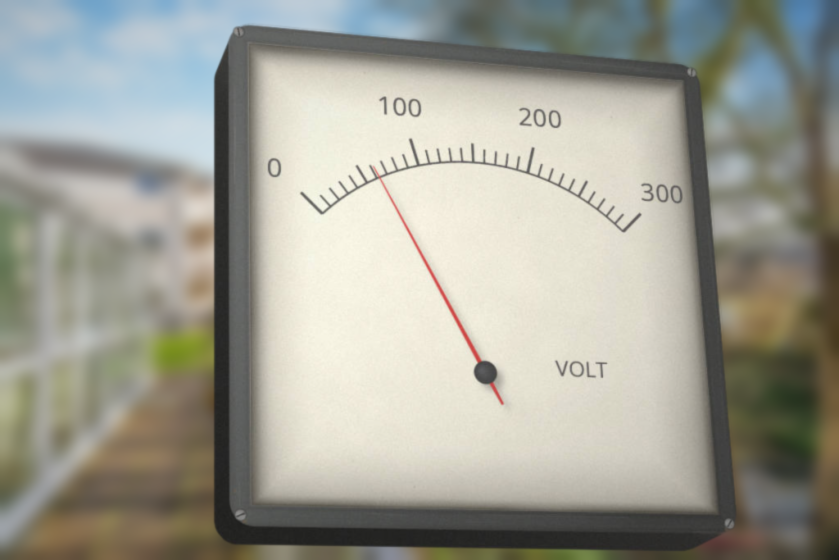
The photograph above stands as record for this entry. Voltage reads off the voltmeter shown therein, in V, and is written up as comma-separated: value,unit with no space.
60,V
